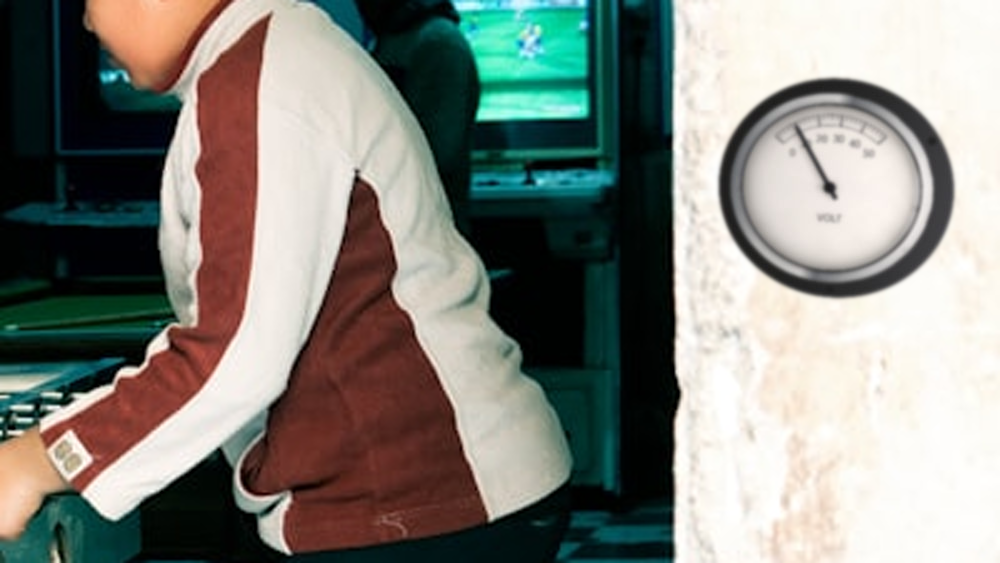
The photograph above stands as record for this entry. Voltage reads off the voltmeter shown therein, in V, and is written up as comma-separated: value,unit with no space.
10,V
